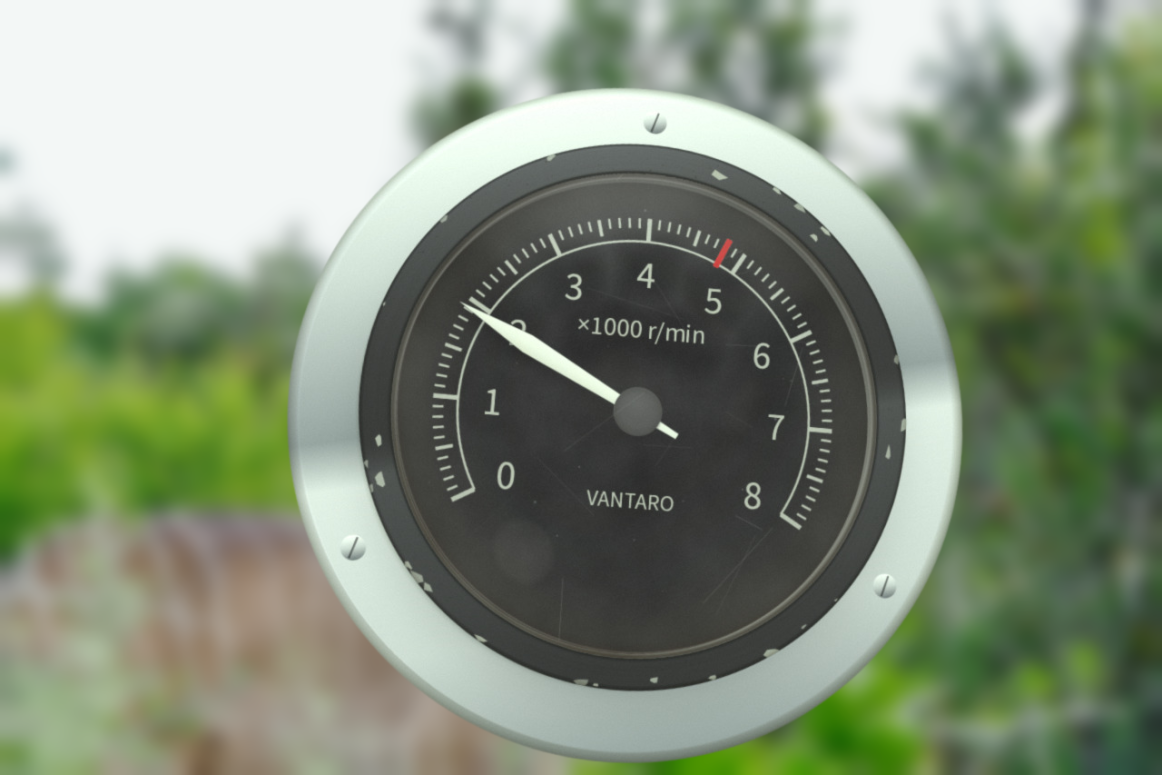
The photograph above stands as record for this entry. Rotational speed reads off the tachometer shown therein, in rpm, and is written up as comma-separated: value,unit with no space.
1900,rpm
